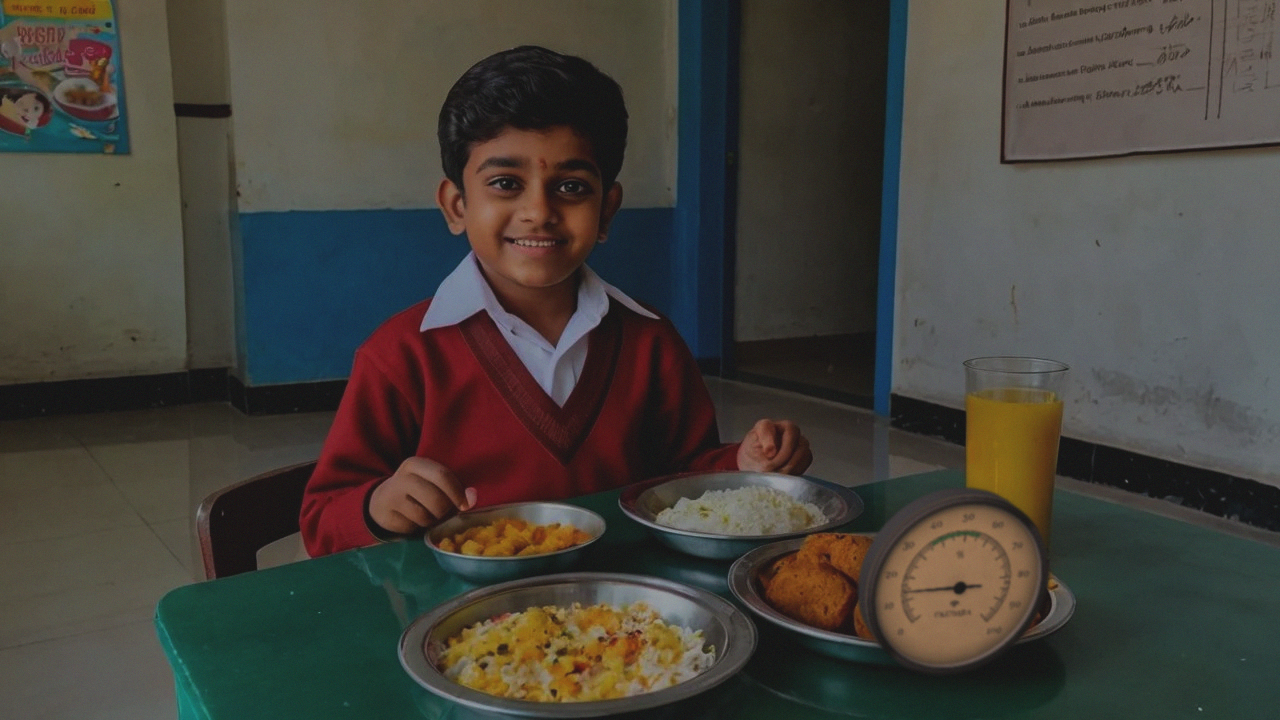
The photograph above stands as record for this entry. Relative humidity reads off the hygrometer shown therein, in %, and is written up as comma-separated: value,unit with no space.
15,%
